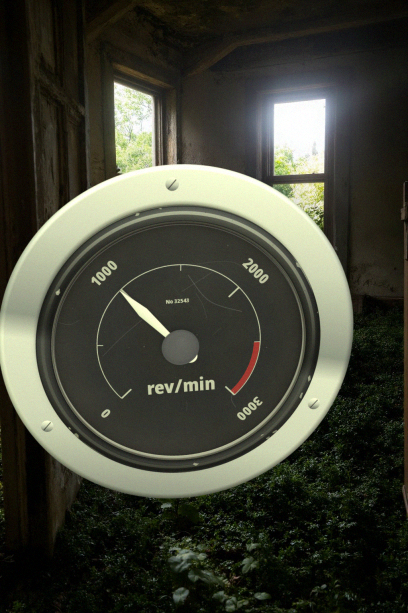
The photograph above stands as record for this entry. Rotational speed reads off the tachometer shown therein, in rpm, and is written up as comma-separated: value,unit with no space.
1000,rpm
